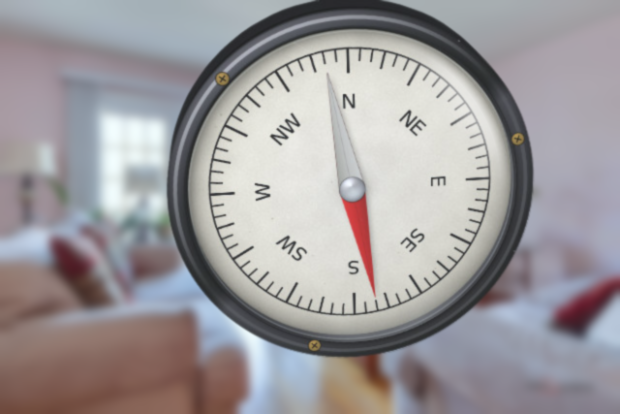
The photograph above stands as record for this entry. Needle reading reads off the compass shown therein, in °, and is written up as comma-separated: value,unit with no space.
170,°
